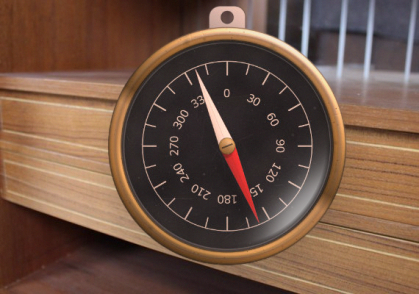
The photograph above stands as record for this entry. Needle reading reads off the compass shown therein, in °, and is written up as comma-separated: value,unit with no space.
157.5,°
